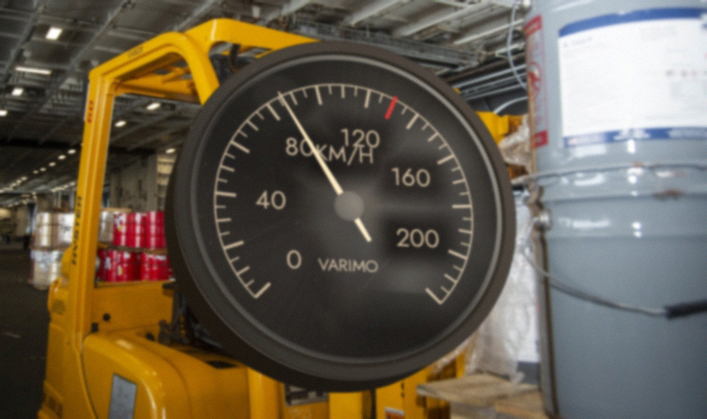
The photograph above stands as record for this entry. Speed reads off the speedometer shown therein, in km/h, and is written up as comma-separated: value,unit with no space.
85,km/h
